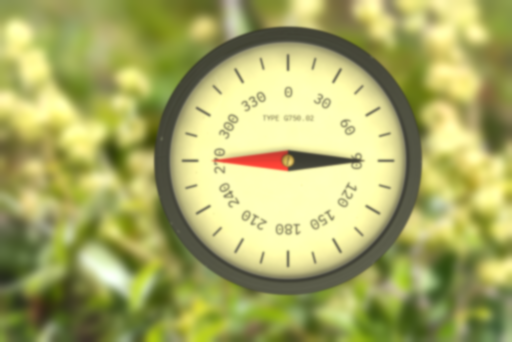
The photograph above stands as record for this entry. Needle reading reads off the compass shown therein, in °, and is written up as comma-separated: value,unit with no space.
270,°
